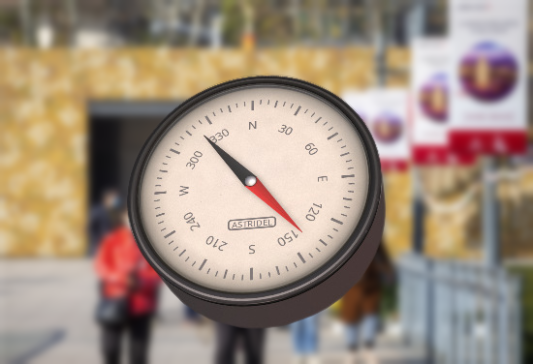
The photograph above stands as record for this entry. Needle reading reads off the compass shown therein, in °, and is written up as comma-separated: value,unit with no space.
140,°
